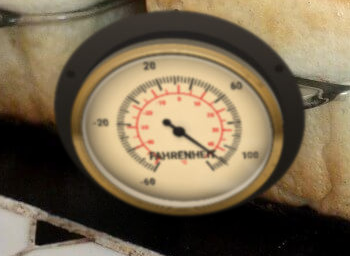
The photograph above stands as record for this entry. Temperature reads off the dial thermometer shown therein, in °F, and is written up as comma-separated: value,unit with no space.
110,°F
